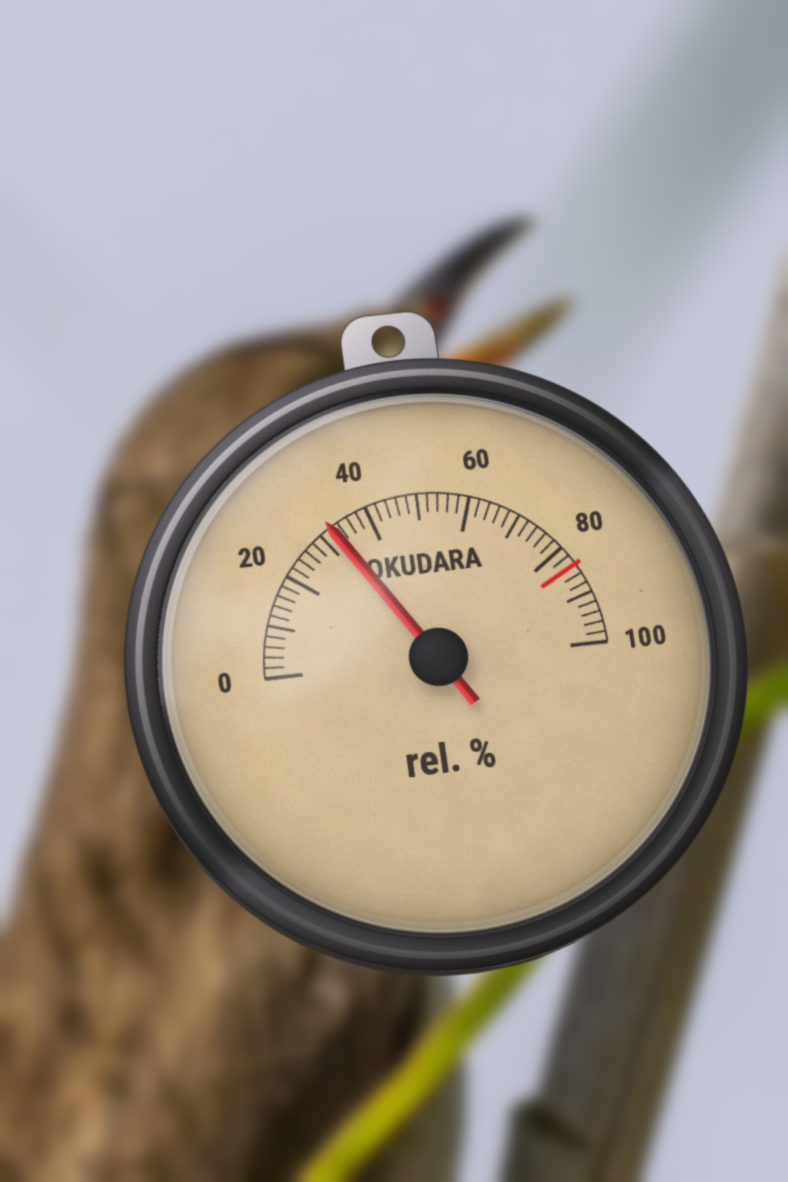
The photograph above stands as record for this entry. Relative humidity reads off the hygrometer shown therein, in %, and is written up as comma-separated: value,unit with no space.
32,%
